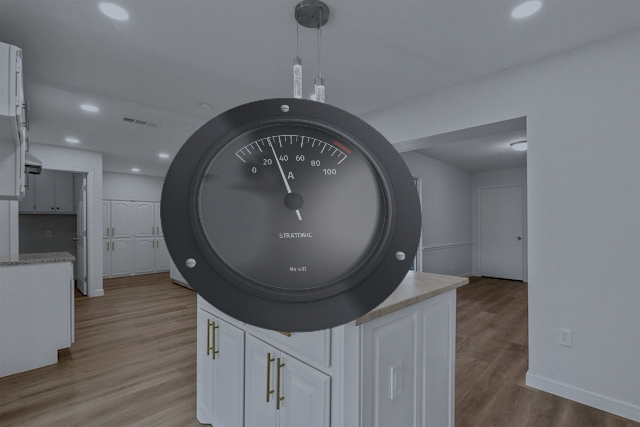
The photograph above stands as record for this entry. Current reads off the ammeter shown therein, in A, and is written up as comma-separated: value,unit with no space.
30,A
